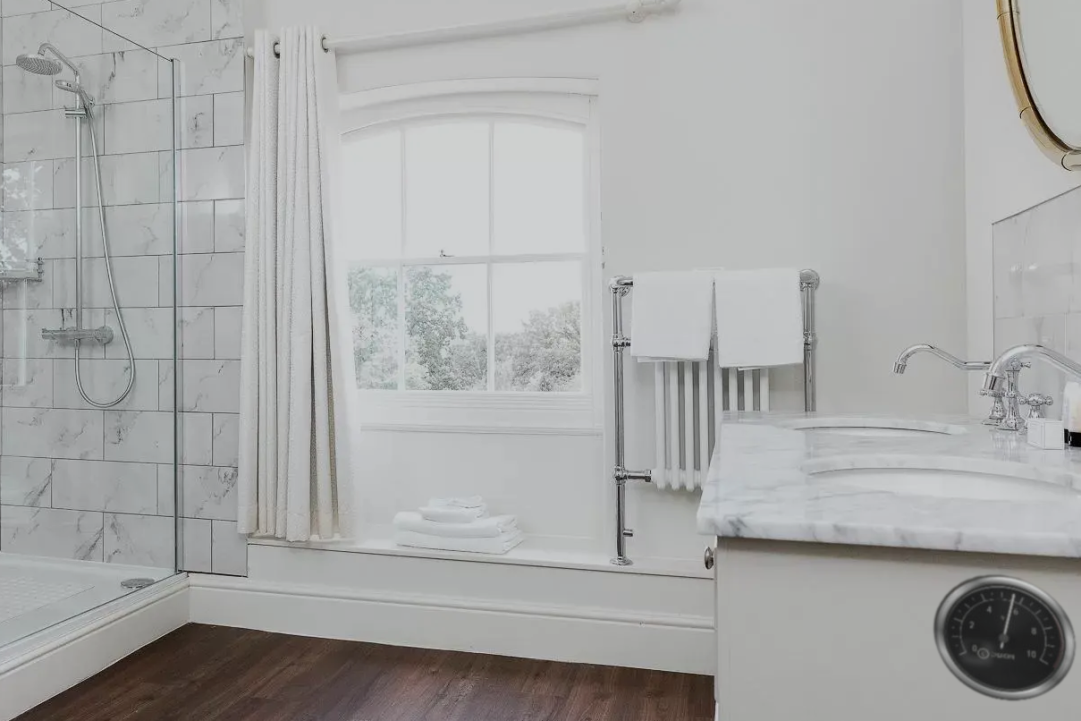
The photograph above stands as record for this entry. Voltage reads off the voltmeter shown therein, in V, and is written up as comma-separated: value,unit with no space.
5.5,V
